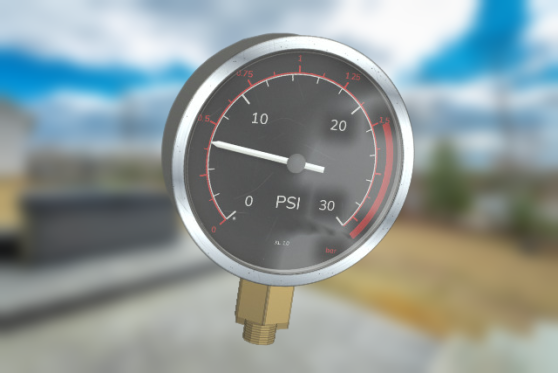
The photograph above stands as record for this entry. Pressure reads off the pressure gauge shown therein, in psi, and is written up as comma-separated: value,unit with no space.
6,psi
